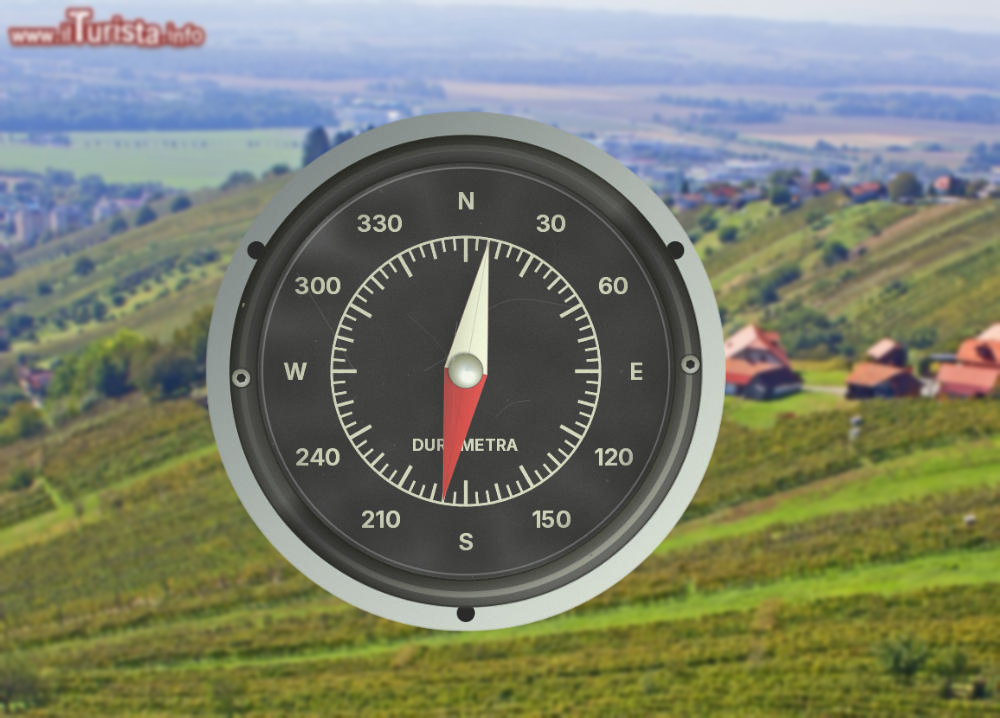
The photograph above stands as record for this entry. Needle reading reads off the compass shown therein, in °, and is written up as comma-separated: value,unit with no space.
190,°
